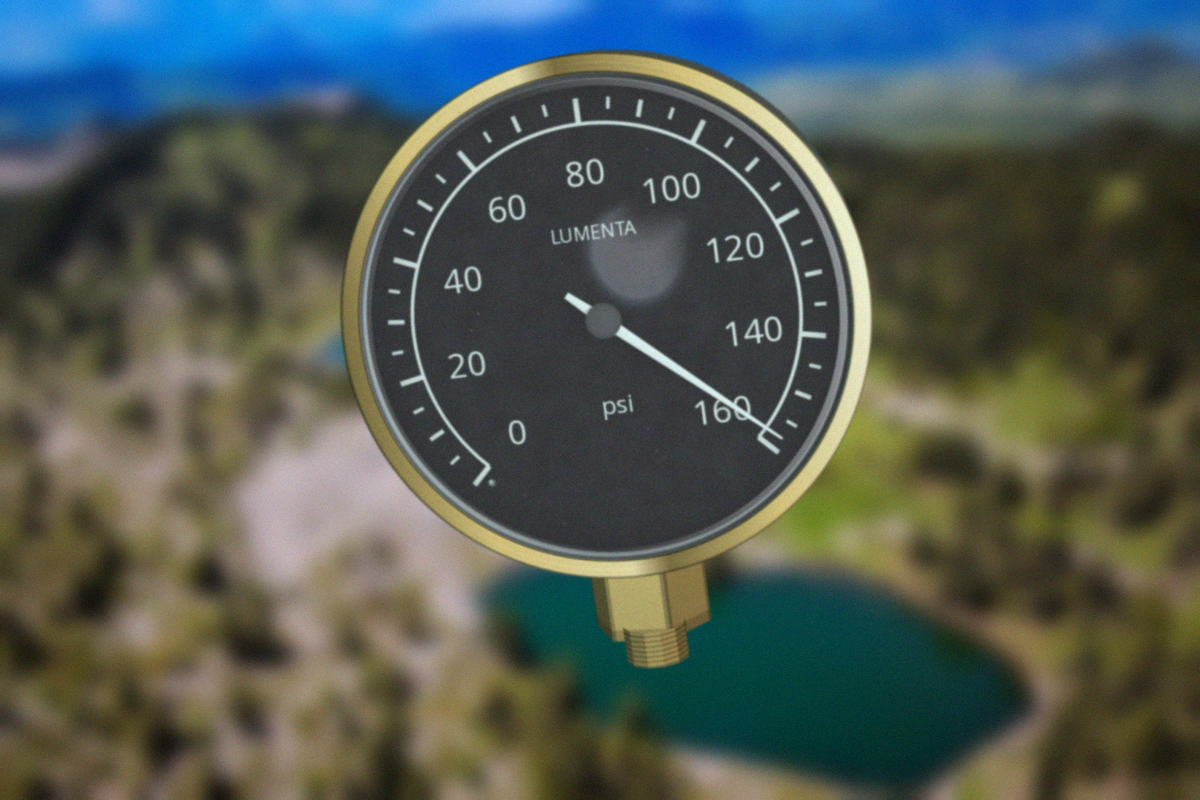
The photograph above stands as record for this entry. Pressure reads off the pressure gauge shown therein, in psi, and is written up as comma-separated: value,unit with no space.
157.5,psi
